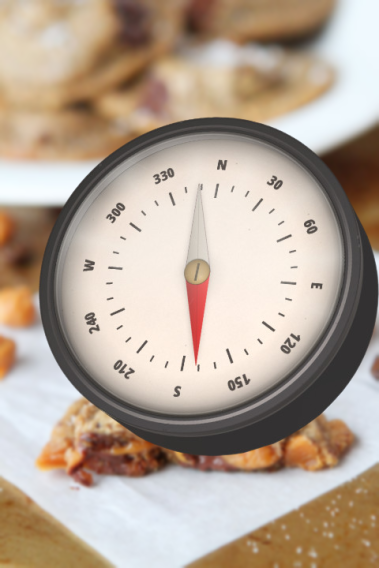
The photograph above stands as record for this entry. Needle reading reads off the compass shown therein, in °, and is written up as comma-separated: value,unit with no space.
170,°
